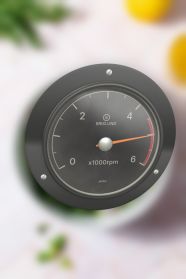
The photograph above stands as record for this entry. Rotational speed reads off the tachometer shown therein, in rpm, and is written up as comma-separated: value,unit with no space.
5000,rpm
